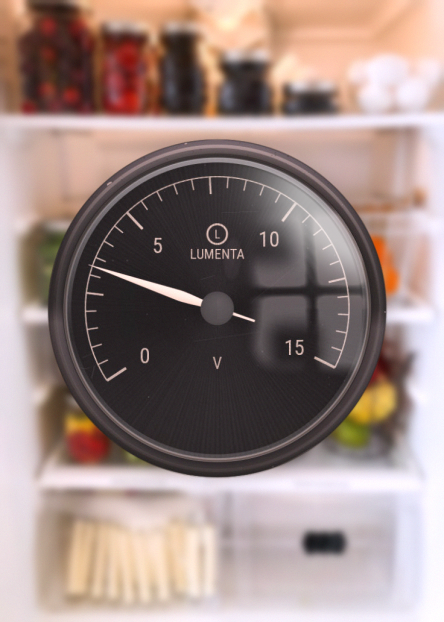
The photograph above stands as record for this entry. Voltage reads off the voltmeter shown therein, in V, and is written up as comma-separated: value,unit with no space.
3.25,V
